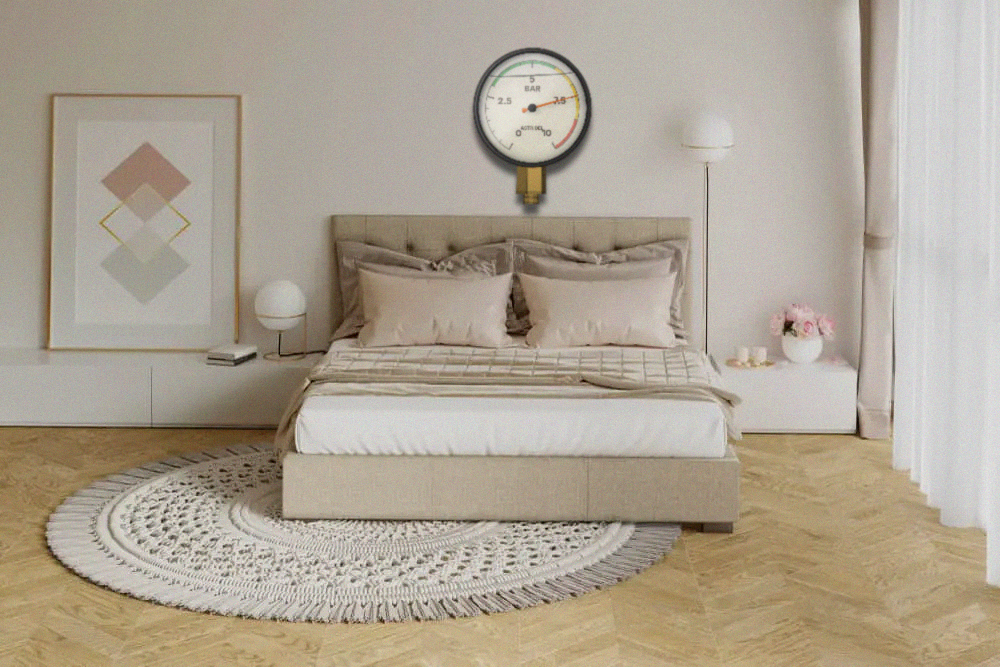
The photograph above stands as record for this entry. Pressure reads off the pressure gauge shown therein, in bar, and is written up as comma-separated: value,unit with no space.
7.5,bar
